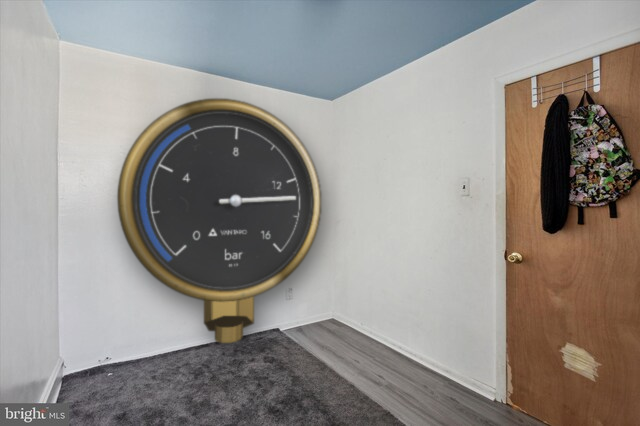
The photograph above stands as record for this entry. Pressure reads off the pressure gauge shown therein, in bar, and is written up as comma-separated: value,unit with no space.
13,bar
